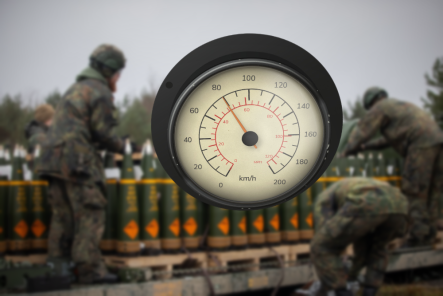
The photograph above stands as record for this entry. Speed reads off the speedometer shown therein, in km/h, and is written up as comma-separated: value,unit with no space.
80,km/h
